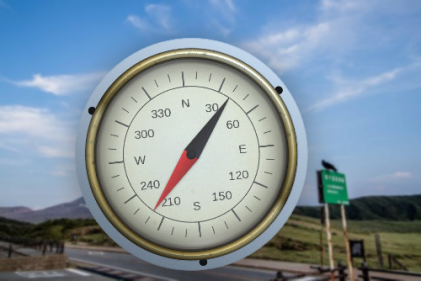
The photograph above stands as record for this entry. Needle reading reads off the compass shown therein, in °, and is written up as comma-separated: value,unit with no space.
220,°
